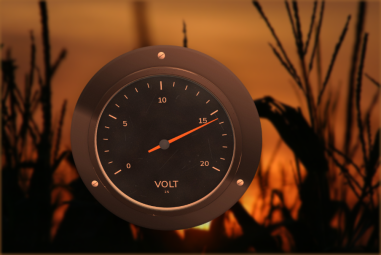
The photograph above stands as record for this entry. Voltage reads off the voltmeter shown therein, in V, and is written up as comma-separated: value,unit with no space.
15.5,V
